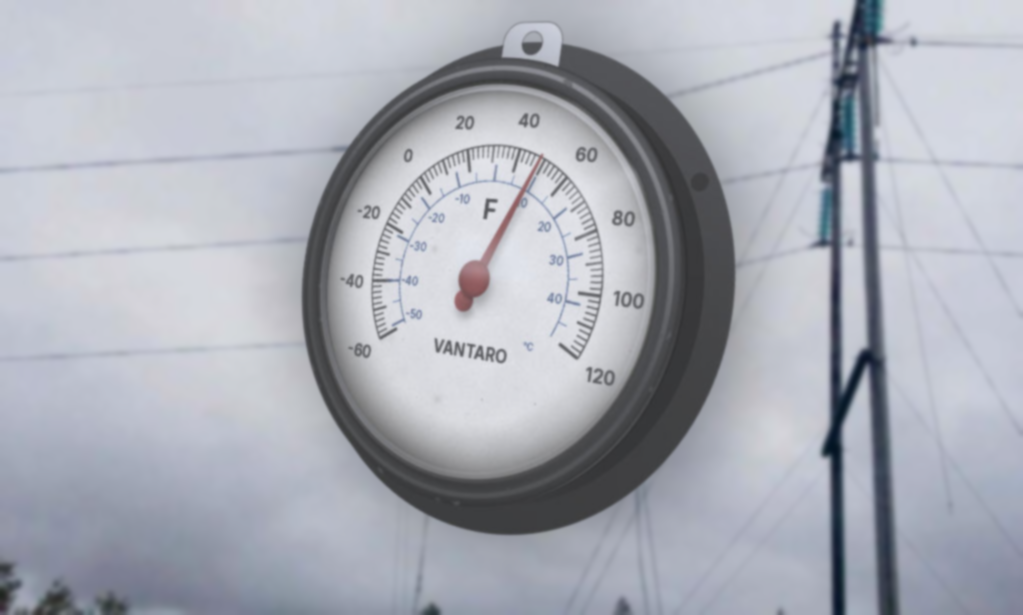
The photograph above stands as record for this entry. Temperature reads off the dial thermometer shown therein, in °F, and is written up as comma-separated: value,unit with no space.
50,°F
